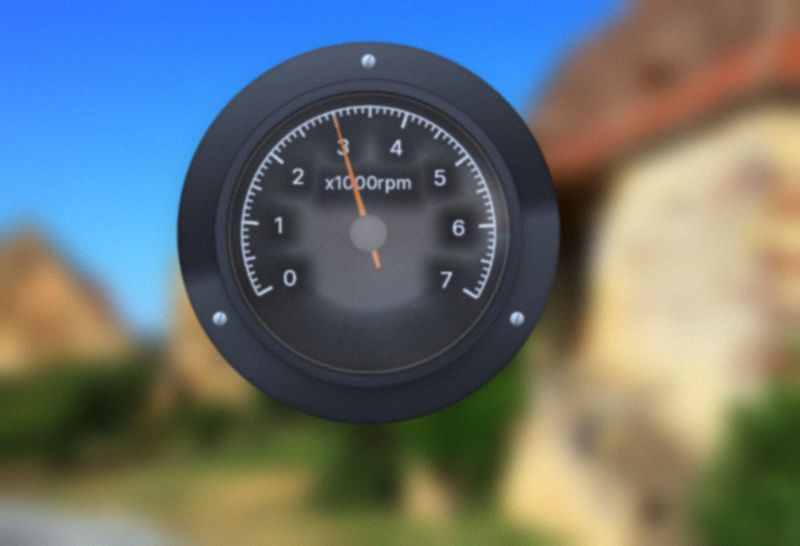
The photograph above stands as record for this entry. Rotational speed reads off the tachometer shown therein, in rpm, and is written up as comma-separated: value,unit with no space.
3000,rpm
